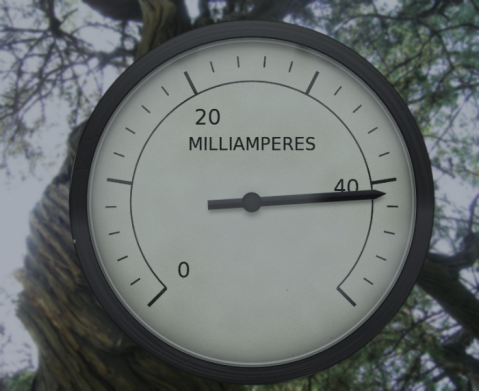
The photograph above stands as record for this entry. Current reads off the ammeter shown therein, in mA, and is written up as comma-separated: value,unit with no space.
41,mA
